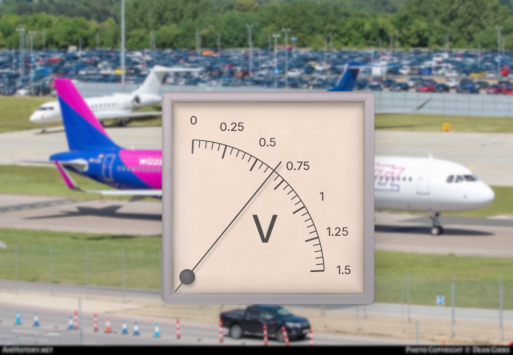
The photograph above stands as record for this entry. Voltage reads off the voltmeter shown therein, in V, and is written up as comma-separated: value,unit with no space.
0.65,V
